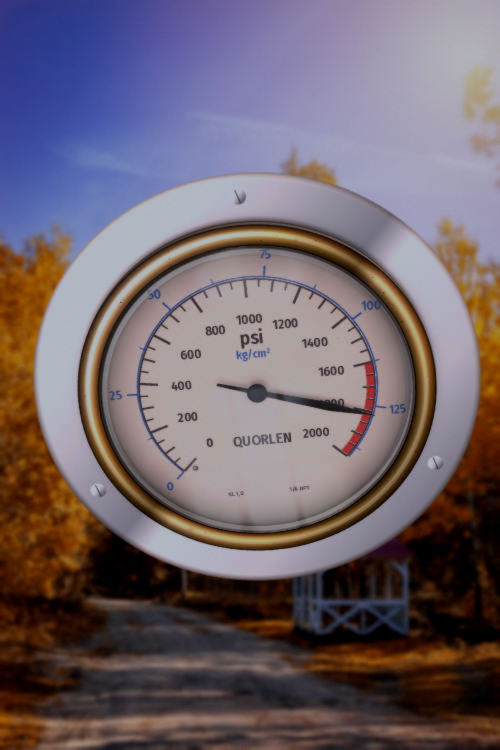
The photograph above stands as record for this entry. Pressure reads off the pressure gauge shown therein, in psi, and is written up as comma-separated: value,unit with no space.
1800,psi
